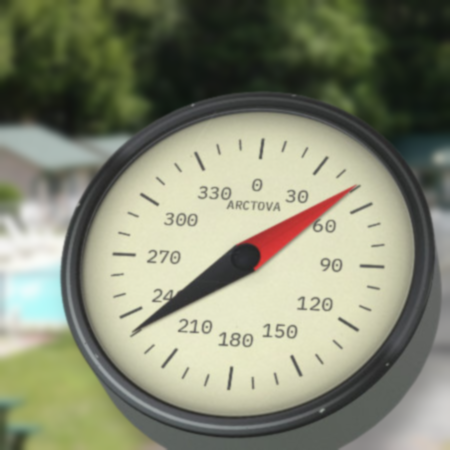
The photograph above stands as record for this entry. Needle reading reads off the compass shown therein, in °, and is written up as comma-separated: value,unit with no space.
50,°
